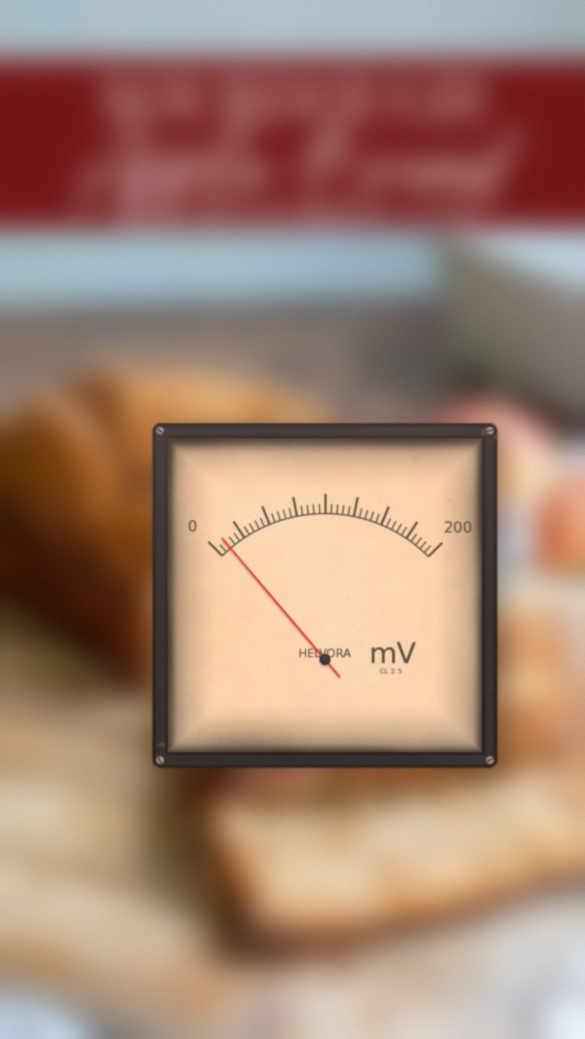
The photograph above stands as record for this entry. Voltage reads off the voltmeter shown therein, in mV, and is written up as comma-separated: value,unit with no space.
10,mV
